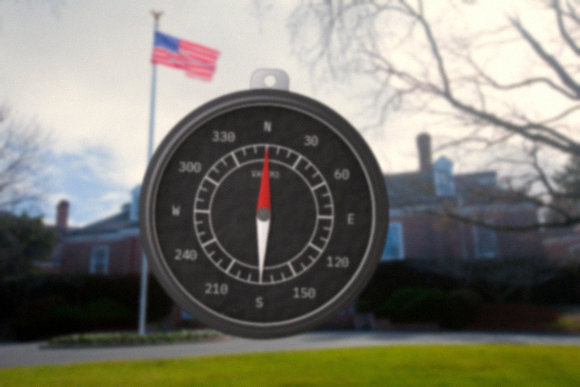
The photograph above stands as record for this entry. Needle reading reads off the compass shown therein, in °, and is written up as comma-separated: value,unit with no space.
0,°
